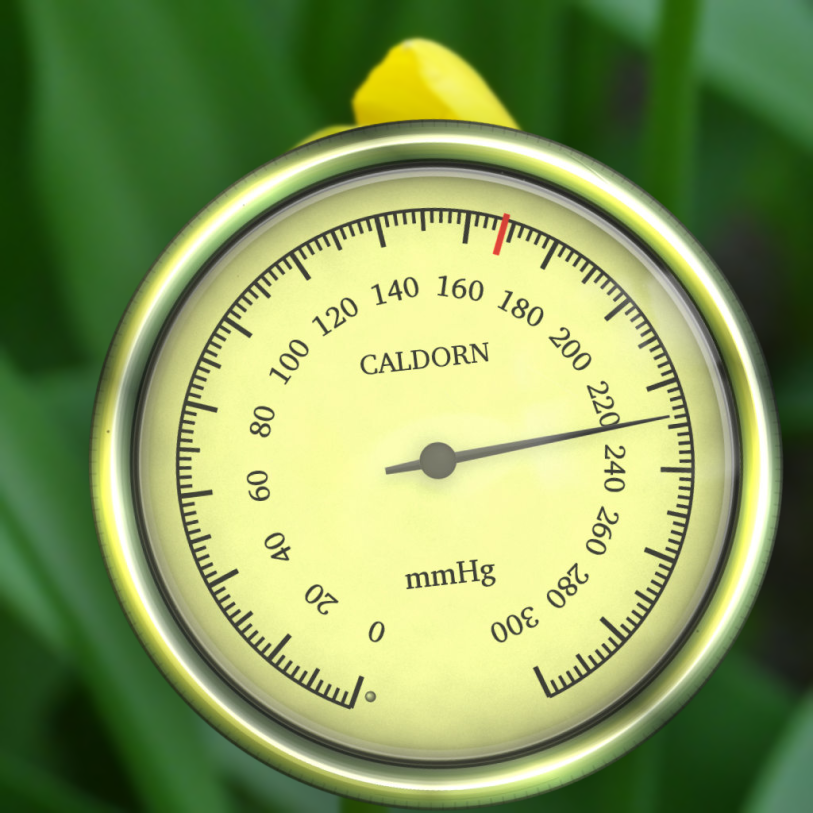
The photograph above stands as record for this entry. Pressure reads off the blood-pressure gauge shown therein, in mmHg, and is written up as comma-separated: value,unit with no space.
228,mmHg
